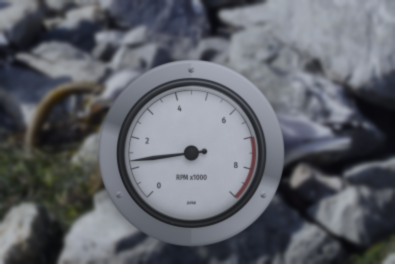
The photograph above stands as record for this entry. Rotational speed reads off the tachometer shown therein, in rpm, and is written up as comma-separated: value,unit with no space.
1250,rpm
